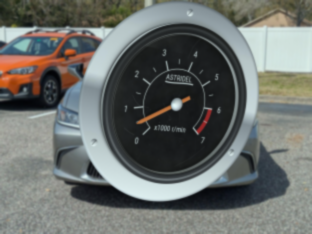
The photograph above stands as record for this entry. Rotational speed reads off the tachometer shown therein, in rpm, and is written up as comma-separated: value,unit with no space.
500,rpm
